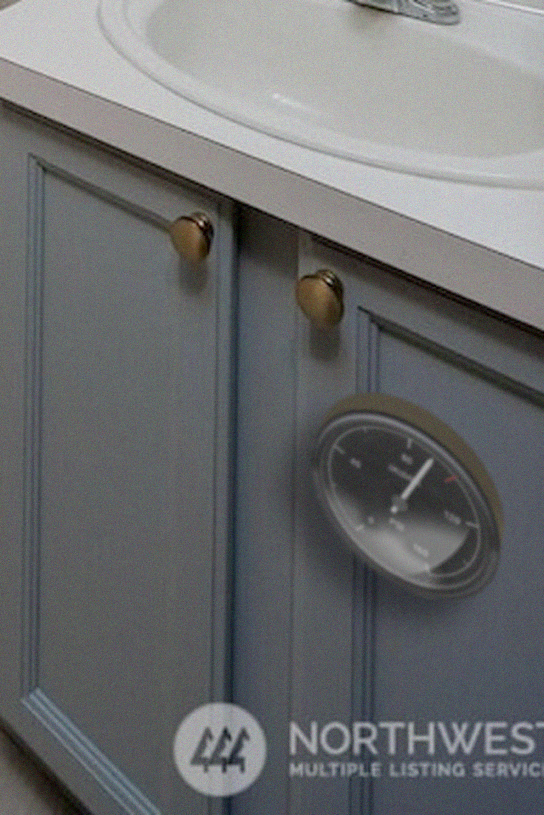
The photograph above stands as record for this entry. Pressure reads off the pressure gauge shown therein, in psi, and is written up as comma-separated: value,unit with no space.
90,psi
